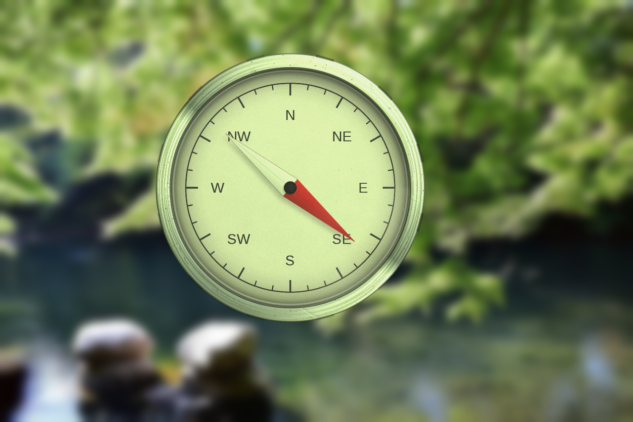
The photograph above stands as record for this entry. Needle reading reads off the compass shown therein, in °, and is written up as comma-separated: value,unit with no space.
130,°
